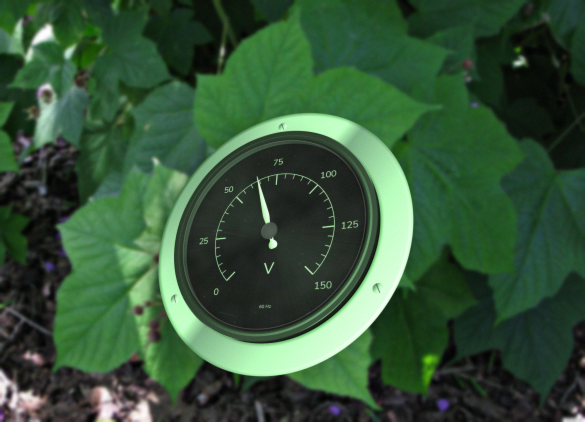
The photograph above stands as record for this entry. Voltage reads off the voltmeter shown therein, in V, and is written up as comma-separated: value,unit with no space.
65,V
